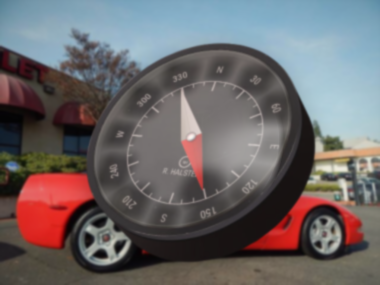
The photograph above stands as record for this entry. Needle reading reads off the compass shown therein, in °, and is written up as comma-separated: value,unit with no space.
150,°
